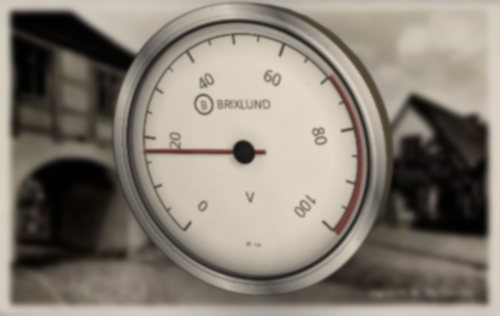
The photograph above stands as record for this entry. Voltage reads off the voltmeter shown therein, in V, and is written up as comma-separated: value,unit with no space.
17.5,V
